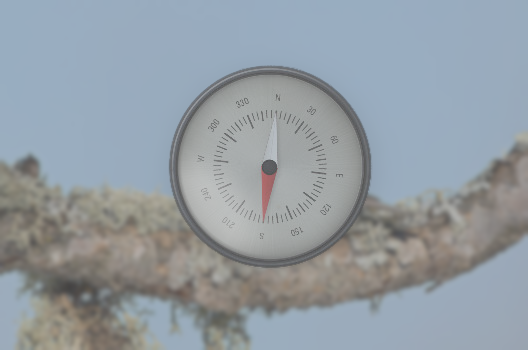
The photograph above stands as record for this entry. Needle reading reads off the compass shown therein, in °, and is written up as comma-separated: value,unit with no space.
180,°
